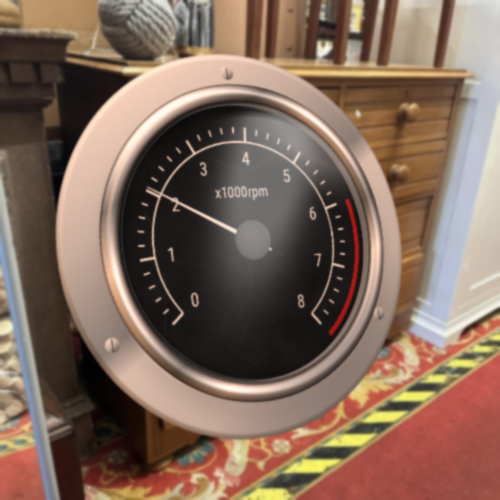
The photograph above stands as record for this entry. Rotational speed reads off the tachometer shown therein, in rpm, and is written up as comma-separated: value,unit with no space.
2000,rpm
